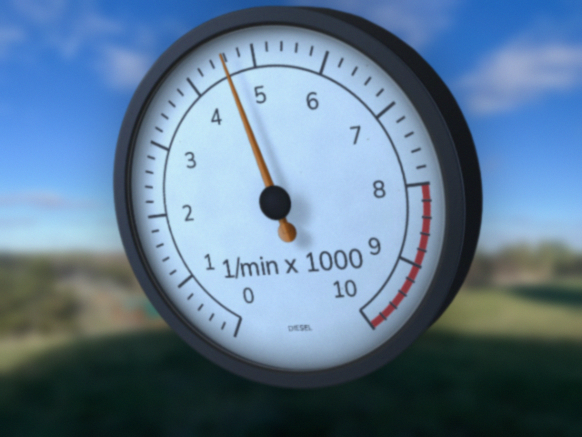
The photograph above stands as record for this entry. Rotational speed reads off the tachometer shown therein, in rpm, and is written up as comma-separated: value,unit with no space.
4600,rpm
